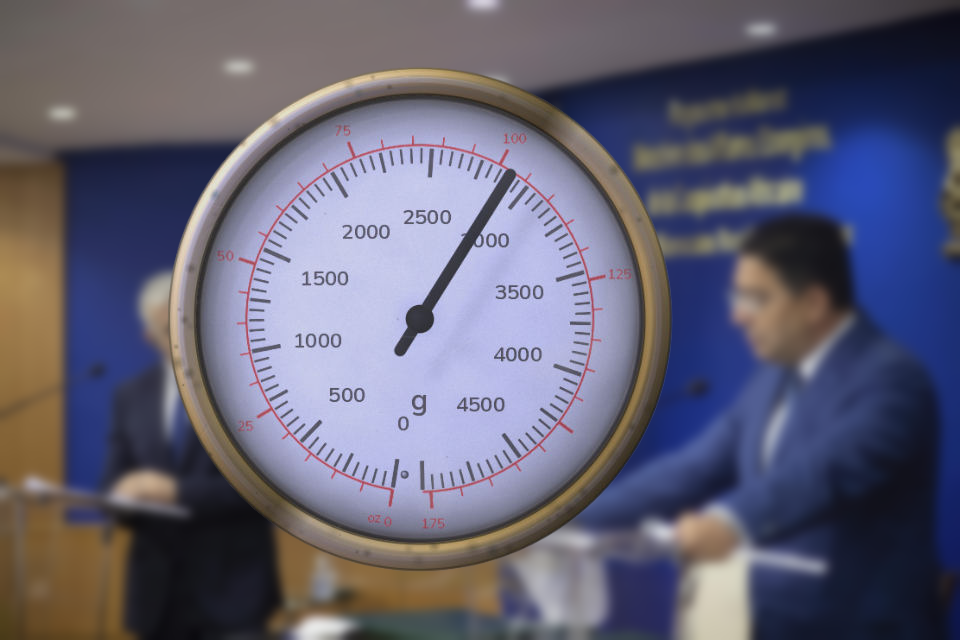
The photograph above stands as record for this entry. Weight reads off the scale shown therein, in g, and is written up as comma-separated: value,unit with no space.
2900,g
